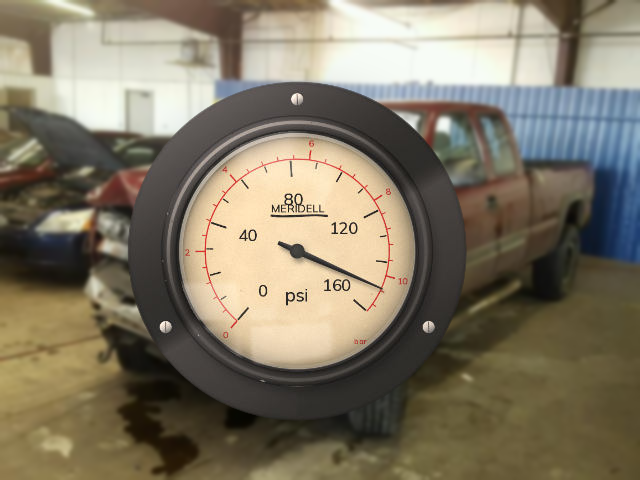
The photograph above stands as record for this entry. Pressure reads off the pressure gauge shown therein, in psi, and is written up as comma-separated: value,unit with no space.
150,psi
